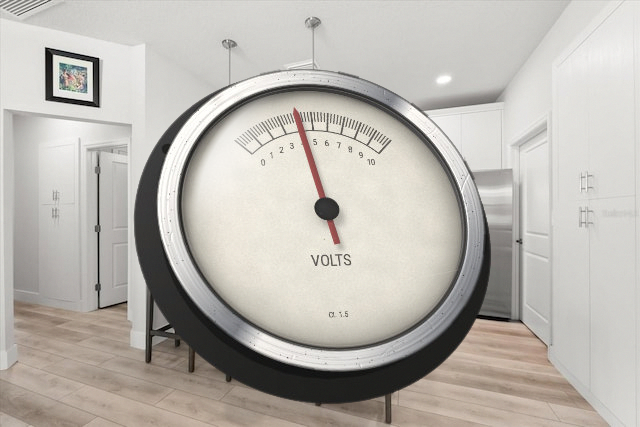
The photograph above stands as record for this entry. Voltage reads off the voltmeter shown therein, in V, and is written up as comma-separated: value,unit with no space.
4,V
